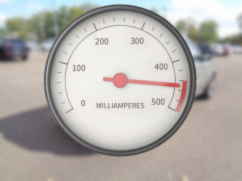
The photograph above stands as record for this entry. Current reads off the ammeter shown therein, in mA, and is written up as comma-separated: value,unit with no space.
450,mA
